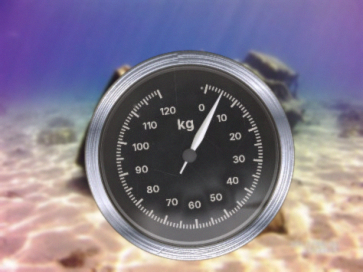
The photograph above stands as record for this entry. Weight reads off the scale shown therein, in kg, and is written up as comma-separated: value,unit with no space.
5,kg
